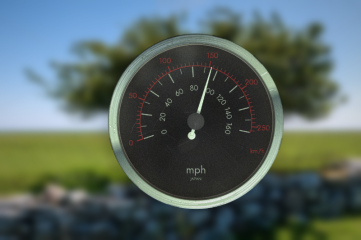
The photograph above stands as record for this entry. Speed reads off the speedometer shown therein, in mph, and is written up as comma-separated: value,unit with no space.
95,mph
